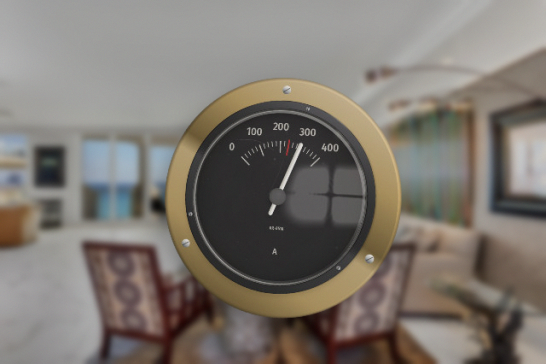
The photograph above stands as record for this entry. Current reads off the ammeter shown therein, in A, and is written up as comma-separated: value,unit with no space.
300,A
